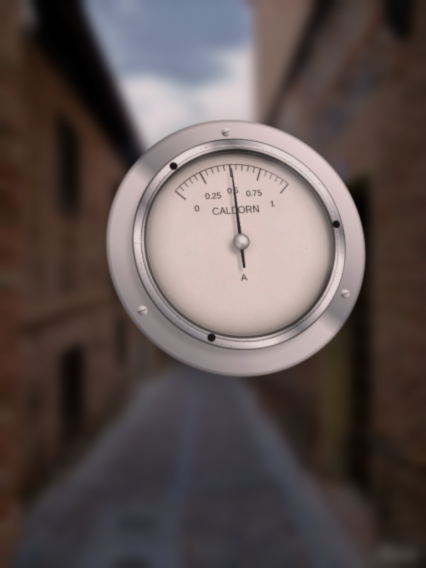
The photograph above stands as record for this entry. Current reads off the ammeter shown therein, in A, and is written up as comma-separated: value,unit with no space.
0.5,A
